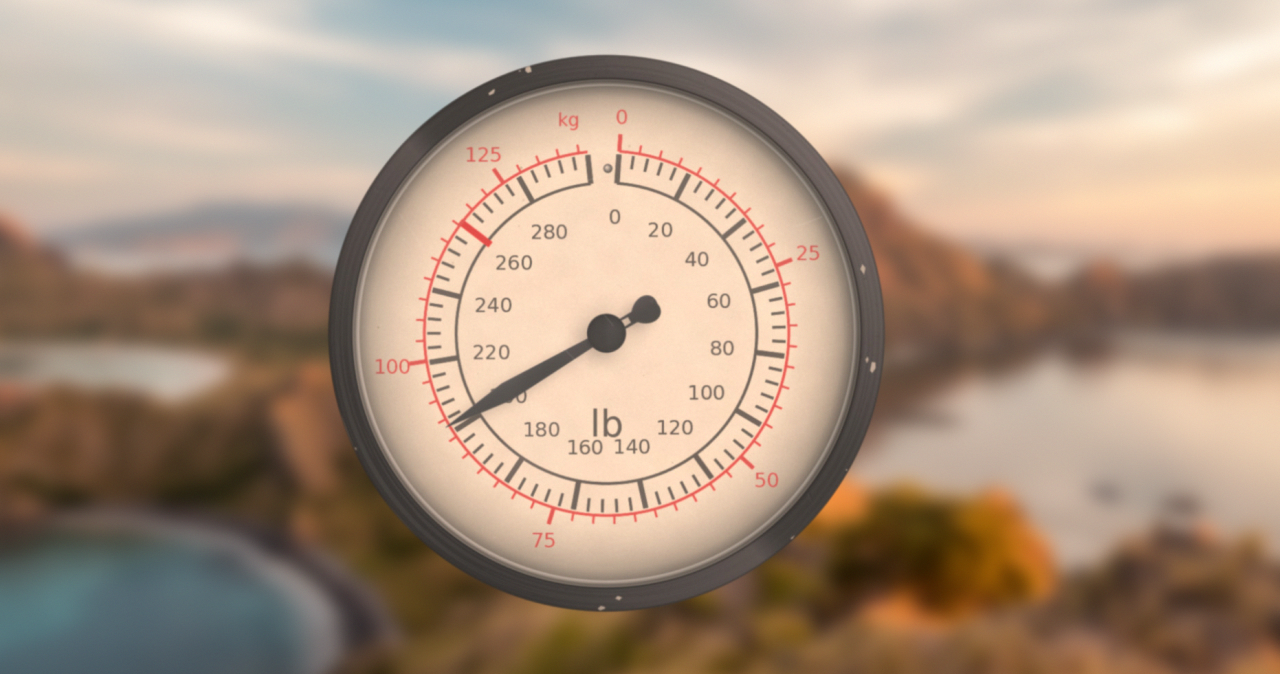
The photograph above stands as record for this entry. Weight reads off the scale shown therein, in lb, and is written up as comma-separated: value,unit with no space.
202,lb
